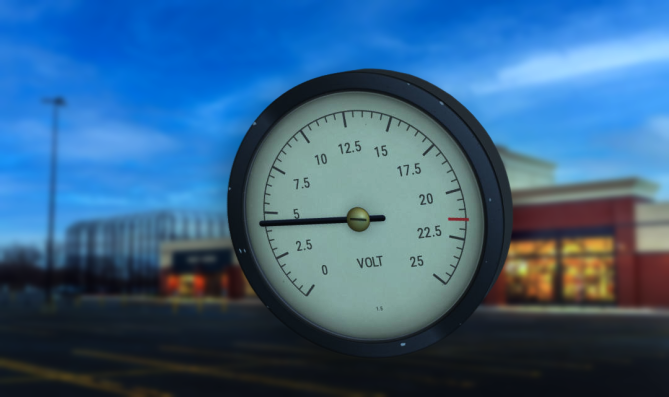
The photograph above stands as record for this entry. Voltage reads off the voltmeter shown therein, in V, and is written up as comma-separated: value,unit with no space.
4.5,V
